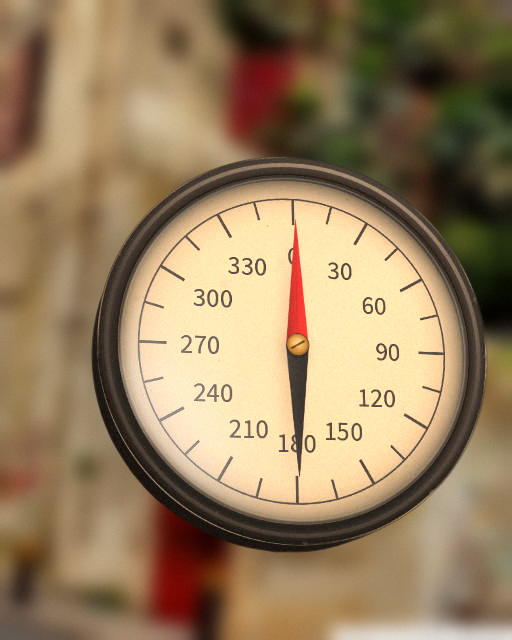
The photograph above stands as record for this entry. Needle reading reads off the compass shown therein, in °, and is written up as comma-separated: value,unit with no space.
0,°
